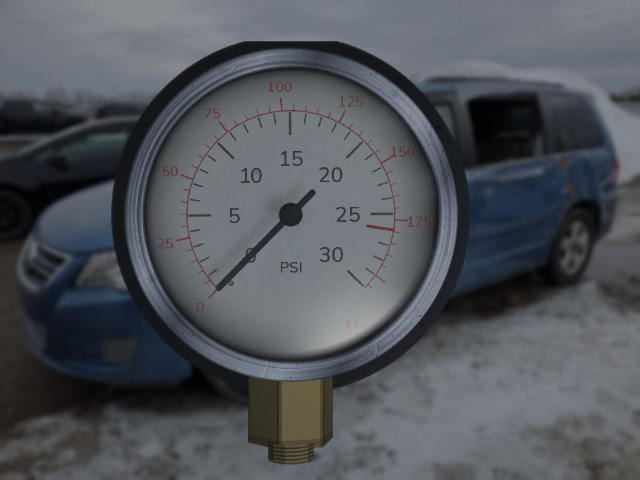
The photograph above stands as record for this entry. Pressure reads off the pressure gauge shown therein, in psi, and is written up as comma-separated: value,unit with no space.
0,psi
